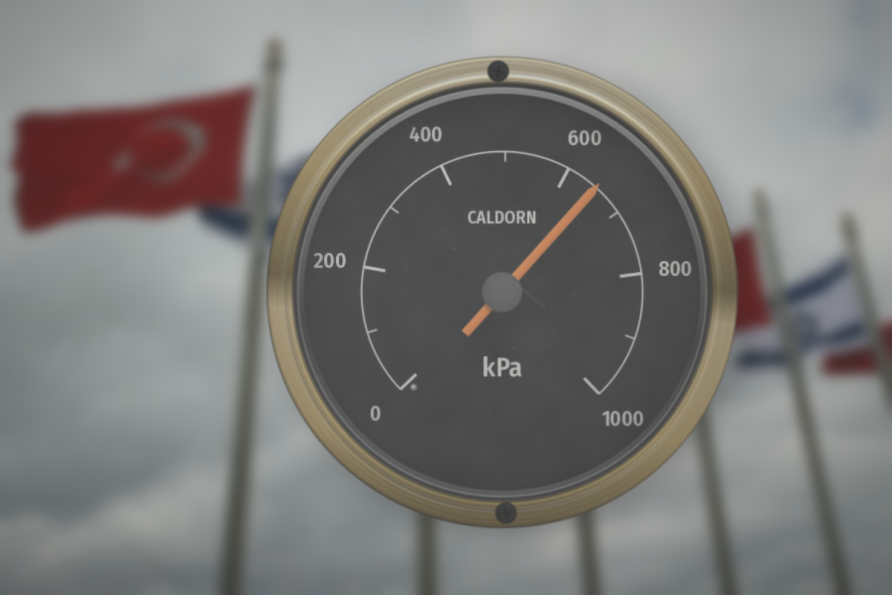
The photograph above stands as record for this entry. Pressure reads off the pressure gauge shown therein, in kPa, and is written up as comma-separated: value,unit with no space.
650,kPa
